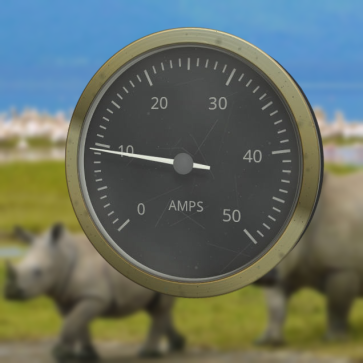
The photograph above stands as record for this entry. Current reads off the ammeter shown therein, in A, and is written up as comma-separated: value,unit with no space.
9.5,A
